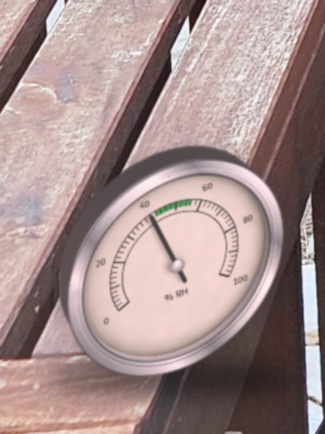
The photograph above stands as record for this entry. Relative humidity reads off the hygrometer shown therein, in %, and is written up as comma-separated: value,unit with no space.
40,%
